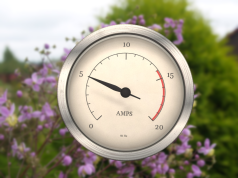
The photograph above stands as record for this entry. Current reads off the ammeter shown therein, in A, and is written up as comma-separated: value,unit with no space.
5,A
